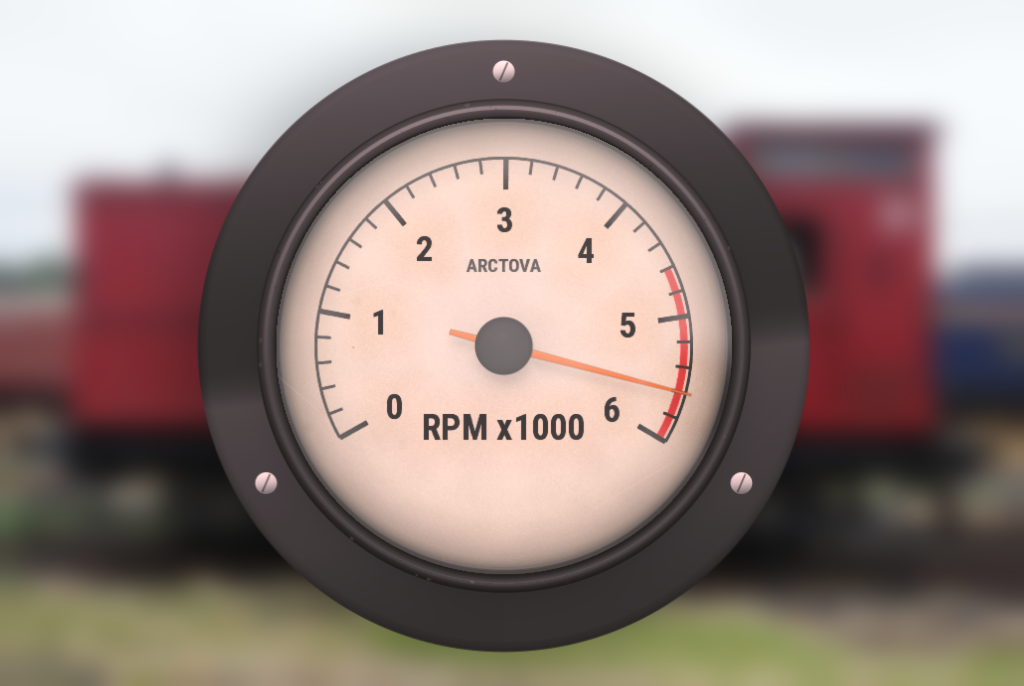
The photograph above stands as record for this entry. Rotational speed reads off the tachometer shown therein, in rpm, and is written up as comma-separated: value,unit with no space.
5600,rpm
